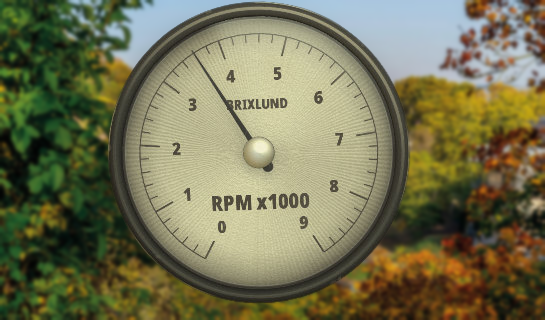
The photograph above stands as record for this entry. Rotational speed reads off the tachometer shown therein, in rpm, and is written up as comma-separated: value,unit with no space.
3600,rpm
